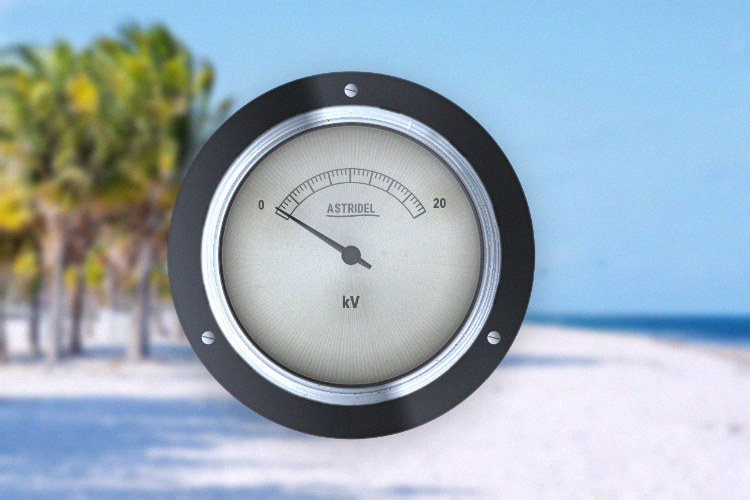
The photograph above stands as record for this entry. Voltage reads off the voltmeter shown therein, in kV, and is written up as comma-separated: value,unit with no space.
0.5,kV
